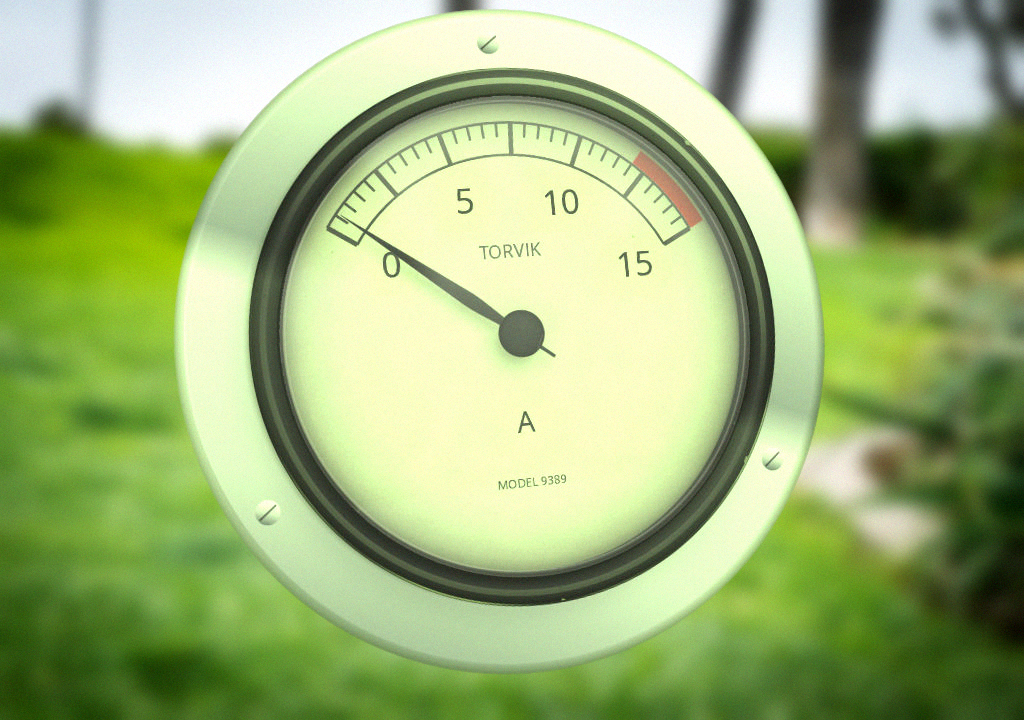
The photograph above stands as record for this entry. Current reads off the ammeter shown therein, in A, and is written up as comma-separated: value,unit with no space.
0.5,A
